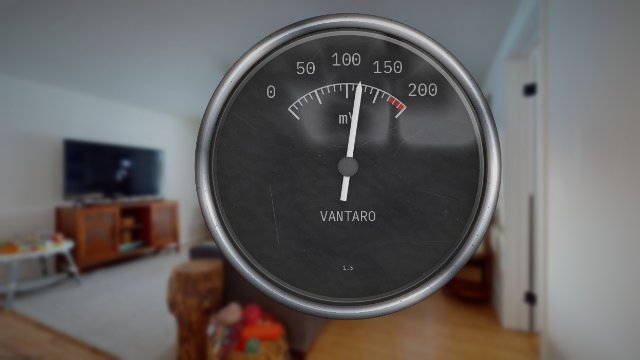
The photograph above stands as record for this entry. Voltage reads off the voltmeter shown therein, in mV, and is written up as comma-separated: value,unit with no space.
120,mV
